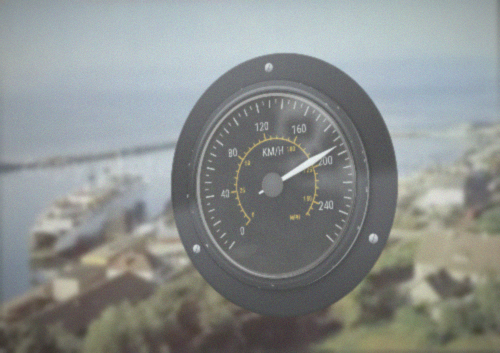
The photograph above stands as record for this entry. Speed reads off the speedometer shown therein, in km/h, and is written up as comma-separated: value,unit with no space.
195,km/h
